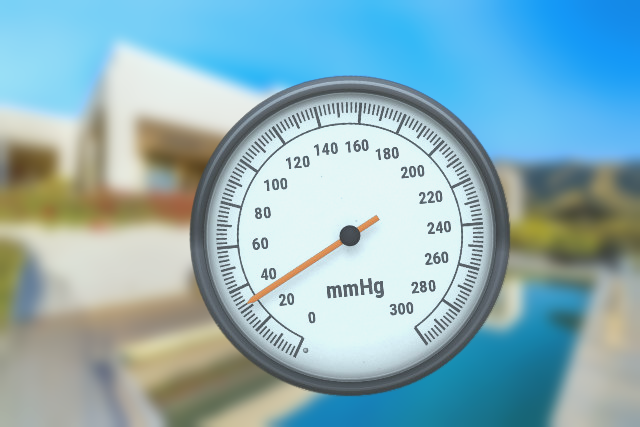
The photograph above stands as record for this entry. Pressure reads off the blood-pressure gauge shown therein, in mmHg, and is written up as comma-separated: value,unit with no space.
32,mmHg
